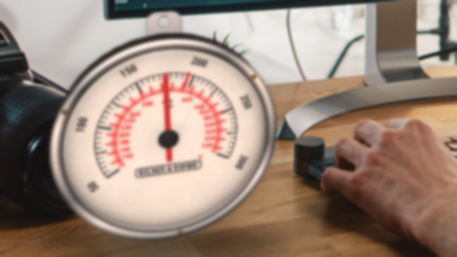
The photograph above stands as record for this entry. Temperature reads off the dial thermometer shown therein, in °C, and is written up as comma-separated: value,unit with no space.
175,°C
